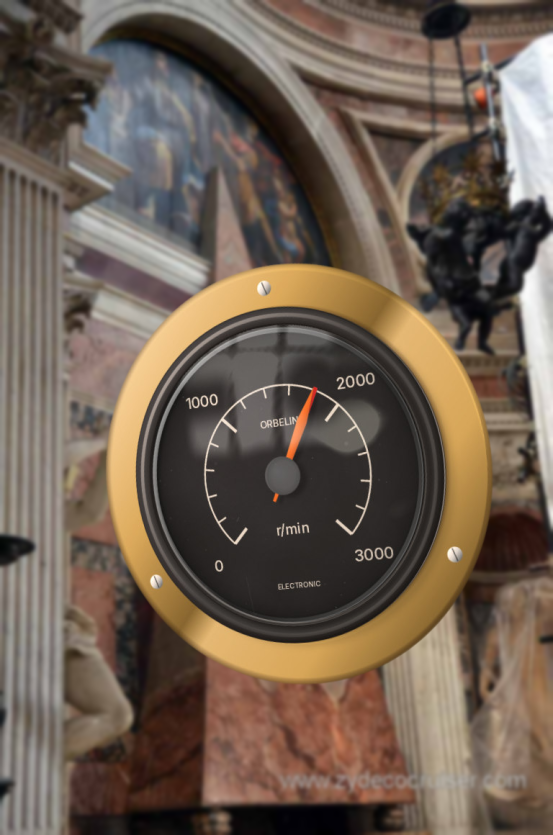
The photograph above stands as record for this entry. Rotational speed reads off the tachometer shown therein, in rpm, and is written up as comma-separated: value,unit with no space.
1800,rpm
